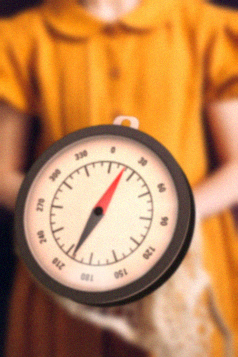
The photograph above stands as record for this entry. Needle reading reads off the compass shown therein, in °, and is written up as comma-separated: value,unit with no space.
20,°
